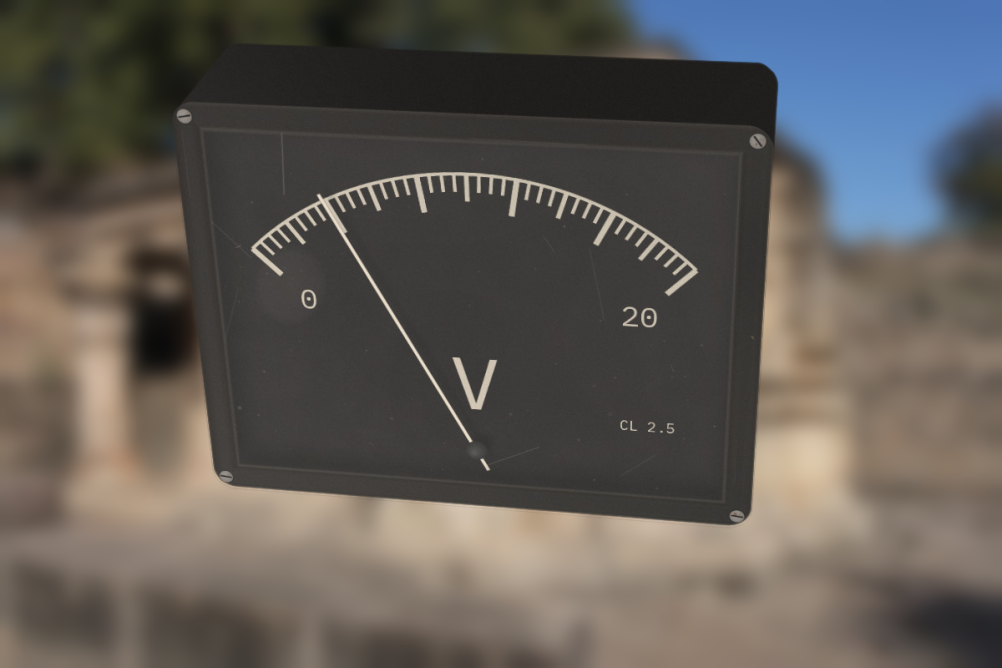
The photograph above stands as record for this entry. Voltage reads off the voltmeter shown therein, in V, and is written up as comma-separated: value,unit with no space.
4,V
